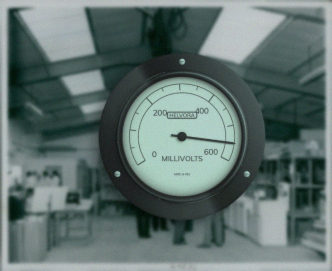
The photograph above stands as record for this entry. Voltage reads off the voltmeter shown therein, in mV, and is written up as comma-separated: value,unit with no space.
550,mV
